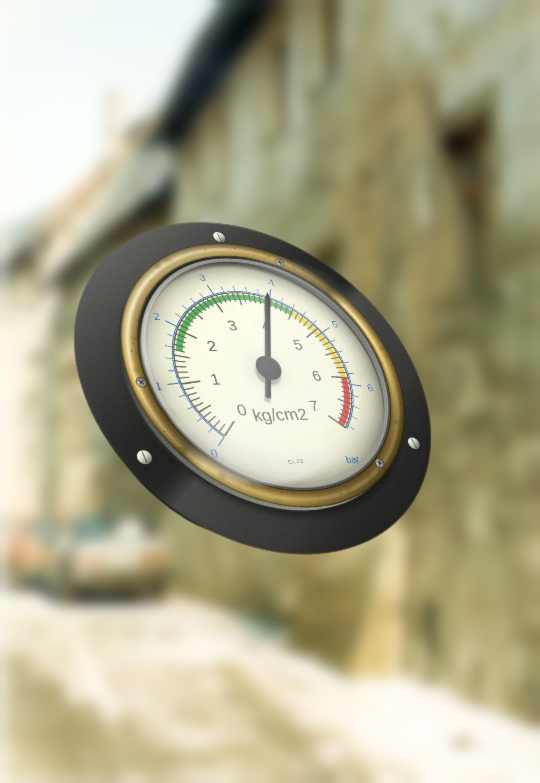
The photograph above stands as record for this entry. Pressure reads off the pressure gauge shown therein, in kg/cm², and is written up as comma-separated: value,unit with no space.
4,kg/cm²
